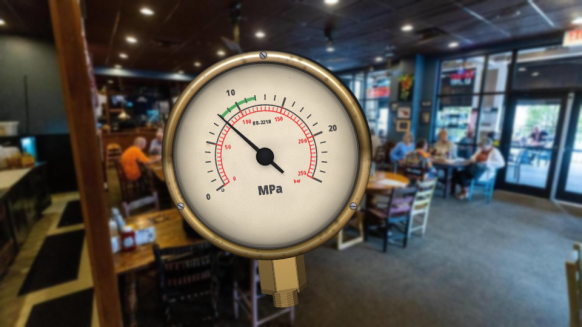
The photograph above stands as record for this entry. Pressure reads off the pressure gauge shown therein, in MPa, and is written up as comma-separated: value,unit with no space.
8,MPa
